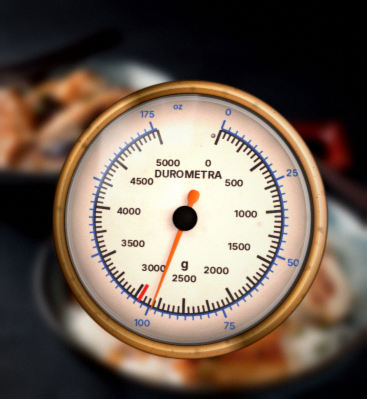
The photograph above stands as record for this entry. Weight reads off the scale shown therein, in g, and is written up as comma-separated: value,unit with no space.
2800,g
